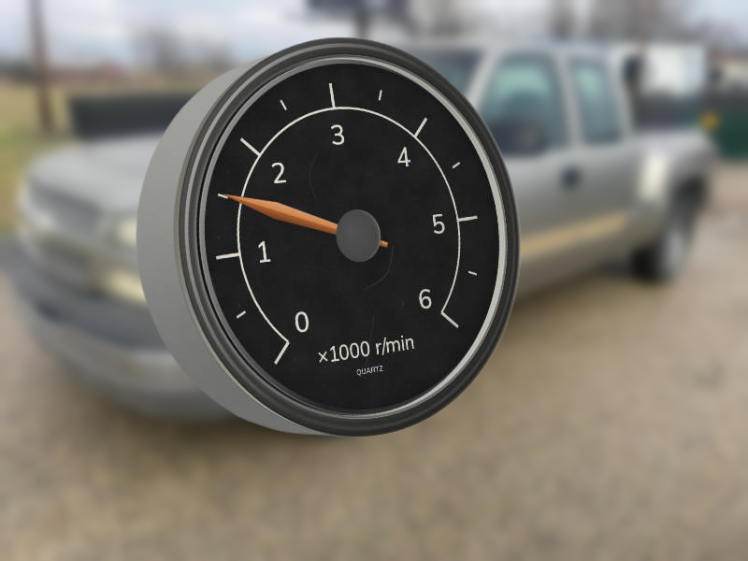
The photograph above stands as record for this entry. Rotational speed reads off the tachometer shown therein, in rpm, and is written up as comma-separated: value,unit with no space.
1500,rpm
